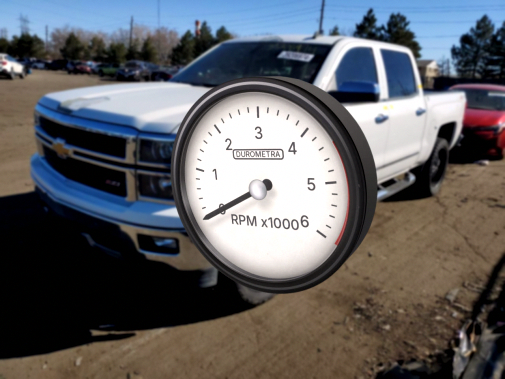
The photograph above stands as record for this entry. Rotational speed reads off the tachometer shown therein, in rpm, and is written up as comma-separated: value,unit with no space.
0,rpm
